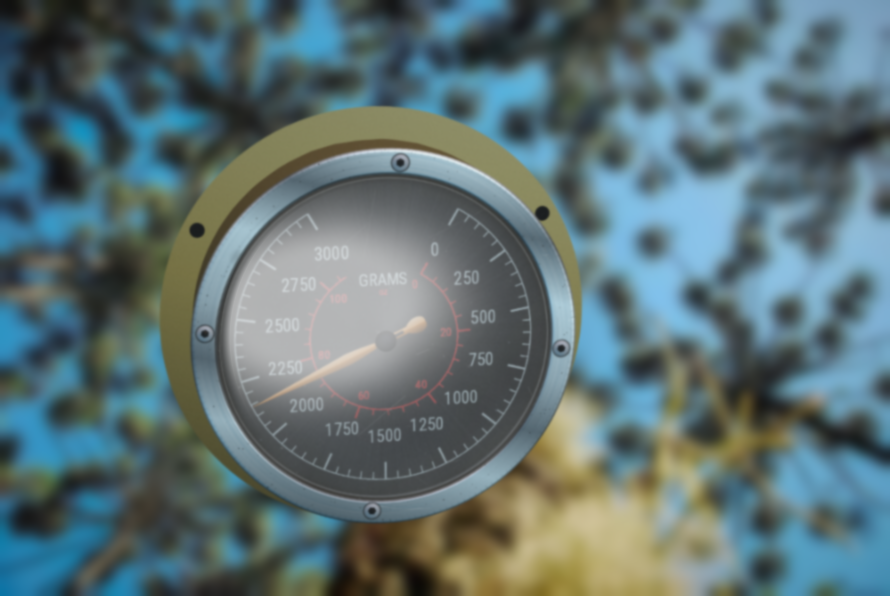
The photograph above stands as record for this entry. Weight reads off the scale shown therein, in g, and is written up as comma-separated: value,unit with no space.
2150,g
